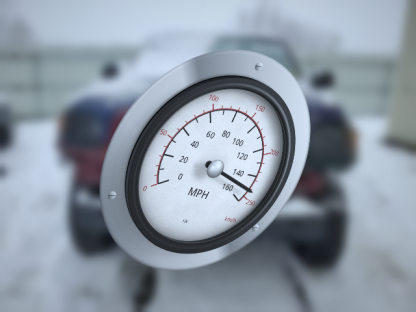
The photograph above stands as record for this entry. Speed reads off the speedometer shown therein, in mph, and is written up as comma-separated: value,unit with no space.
150,mph
